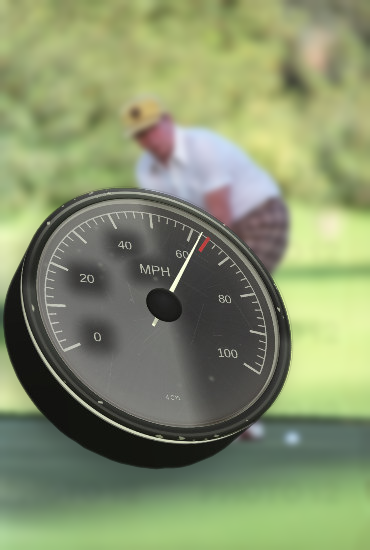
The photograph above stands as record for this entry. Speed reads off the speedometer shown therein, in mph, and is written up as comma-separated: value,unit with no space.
62,mph
